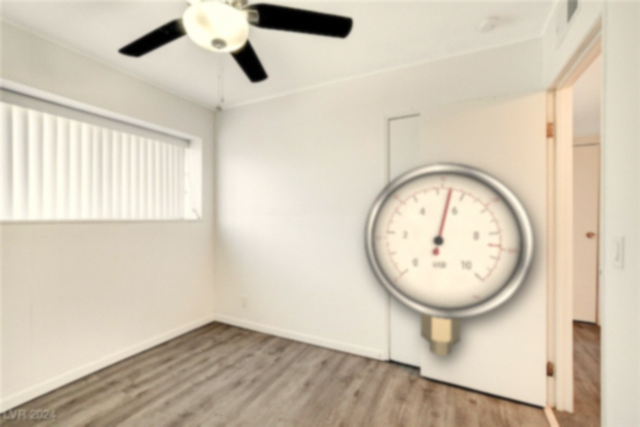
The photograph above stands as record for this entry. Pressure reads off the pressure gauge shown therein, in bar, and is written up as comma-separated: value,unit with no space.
5.5,bar
